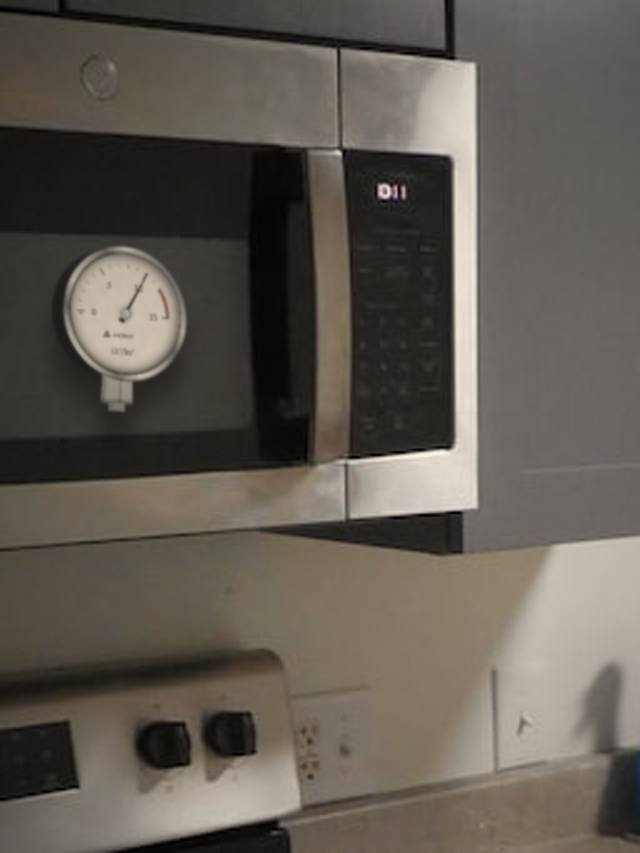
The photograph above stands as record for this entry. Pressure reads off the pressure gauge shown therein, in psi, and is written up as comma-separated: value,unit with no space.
10,psi
